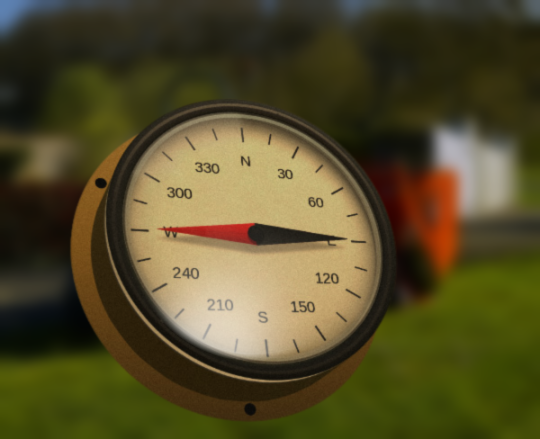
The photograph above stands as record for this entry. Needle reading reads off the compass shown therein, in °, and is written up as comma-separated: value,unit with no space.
270,°
